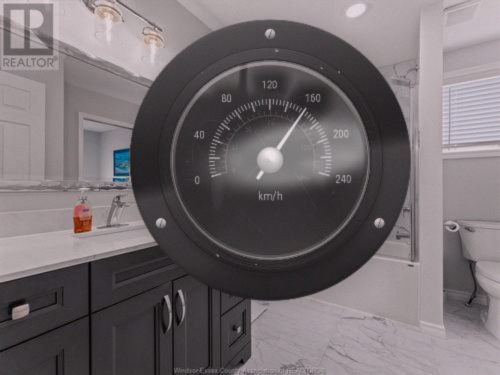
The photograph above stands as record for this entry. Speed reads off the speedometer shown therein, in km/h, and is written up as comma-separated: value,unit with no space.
160,km/h
